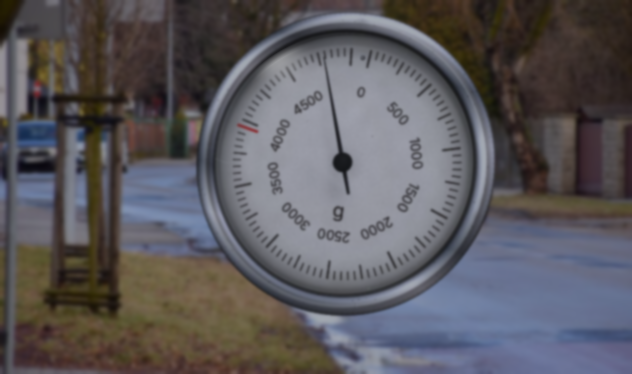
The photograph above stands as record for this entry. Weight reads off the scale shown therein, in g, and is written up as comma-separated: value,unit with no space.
4800,g
